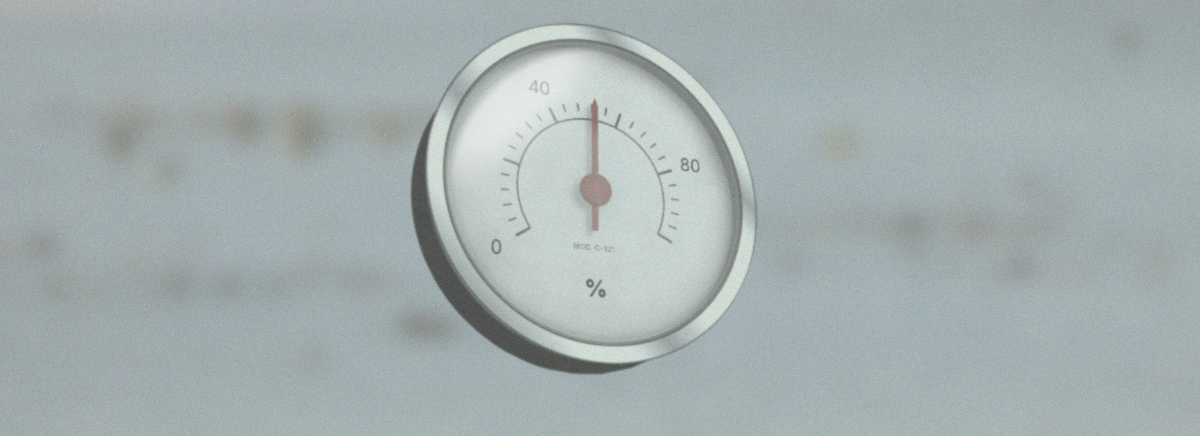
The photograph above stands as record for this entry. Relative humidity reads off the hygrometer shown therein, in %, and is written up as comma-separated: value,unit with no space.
52,%
